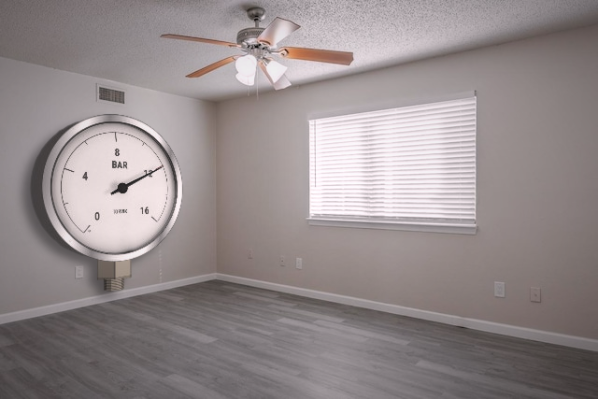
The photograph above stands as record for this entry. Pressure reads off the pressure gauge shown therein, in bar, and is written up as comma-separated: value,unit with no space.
12,bar
